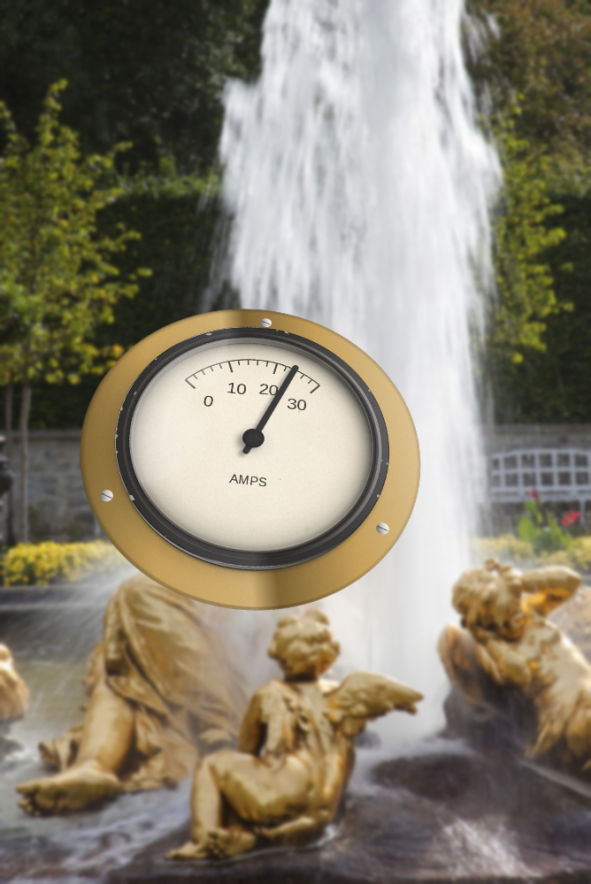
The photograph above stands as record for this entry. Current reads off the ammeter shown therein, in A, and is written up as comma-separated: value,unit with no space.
24,A
